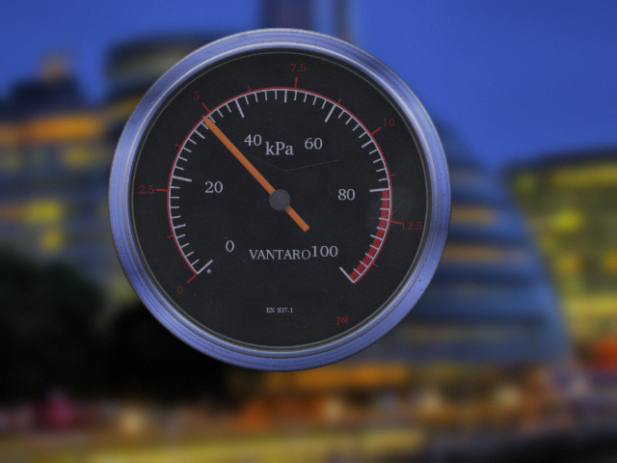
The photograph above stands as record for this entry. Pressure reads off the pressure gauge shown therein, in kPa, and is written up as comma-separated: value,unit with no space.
33,kPa
